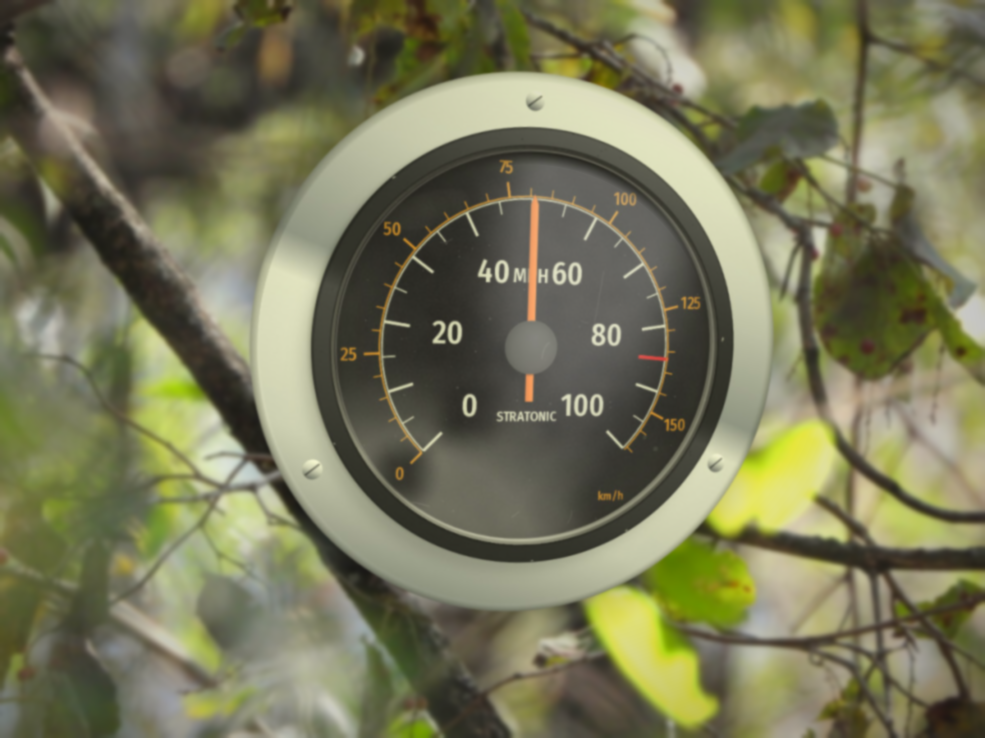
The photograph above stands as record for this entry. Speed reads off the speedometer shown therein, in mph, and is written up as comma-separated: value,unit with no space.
50,mph
